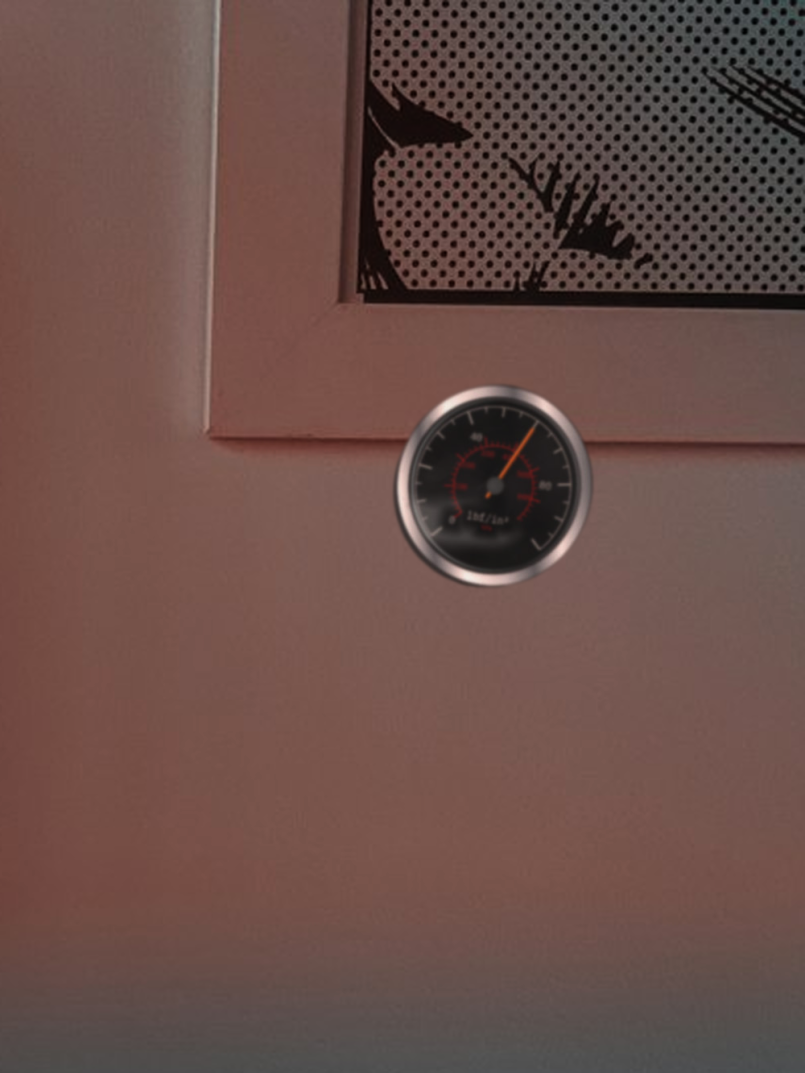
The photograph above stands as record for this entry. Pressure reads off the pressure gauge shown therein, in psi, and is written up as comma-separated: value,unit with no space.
60,psi
